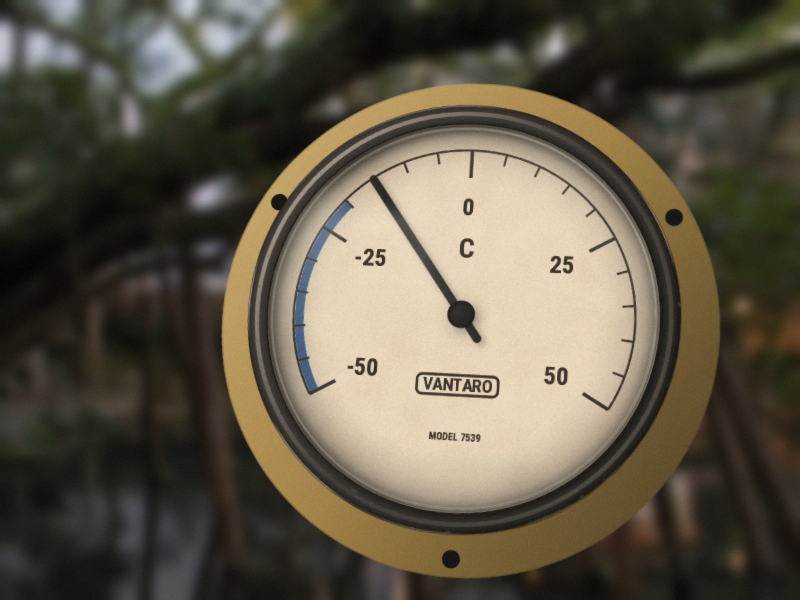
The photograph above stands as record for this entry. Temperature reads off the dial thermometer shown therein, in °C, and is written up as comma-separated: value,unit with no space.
-15,°C
